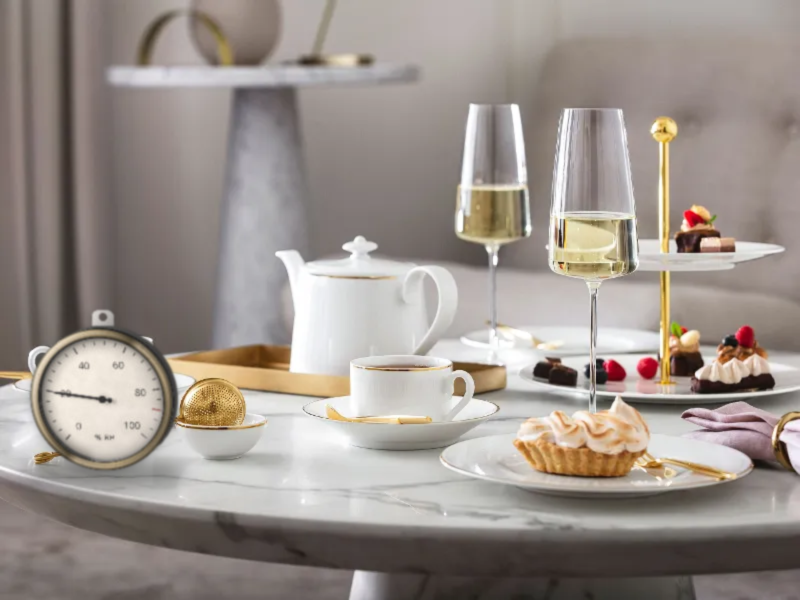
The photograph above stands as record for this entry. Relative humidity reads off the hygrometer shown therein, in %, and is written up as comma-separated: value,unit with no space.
20,%
